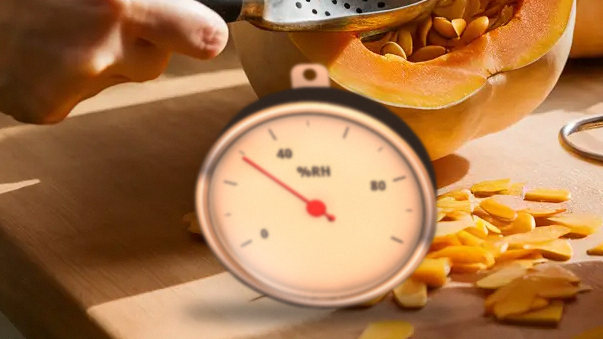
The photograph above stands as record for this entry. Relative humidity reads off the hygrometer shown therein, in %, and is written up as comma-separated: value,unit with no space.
30,%
